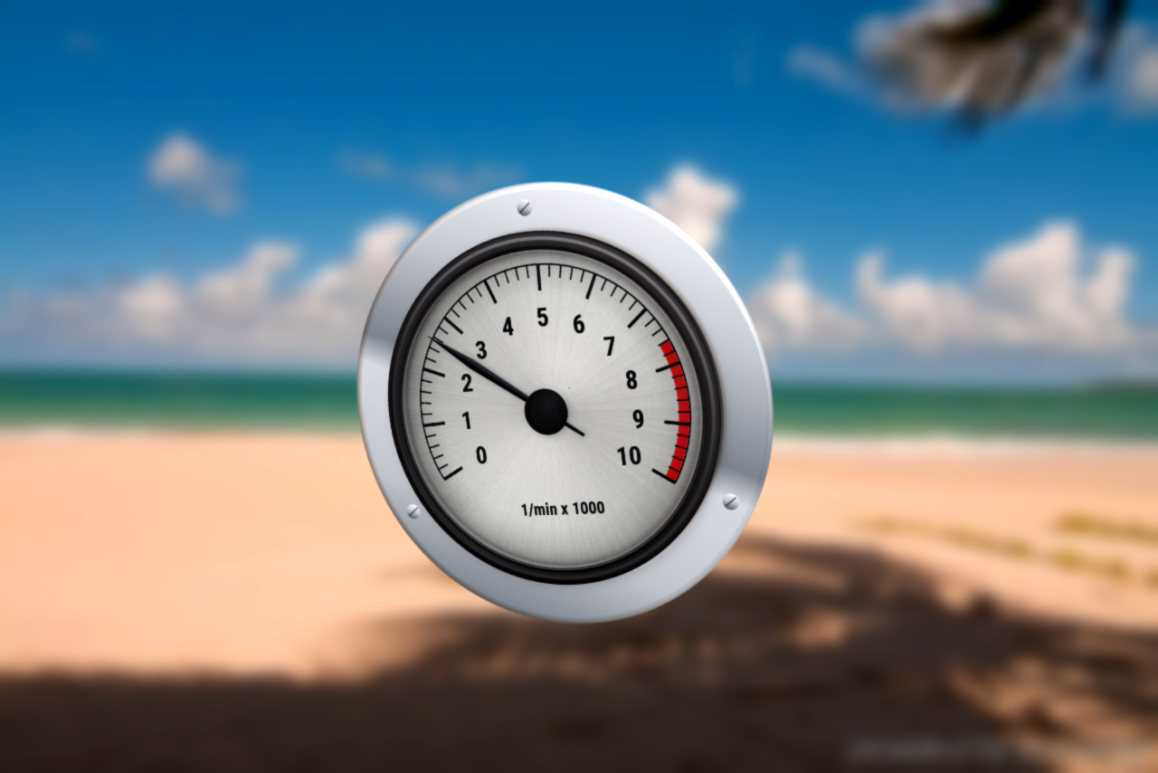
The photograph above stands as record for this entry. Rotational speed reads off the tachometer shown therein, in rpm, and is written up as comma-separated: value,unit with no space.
2600,rpm
